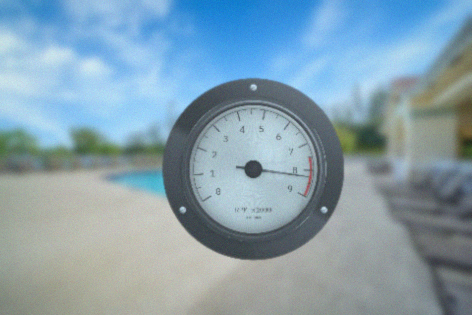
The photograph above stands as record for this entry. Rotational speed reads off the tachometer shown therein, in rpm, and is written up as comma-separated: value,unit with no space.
8250,rpm
